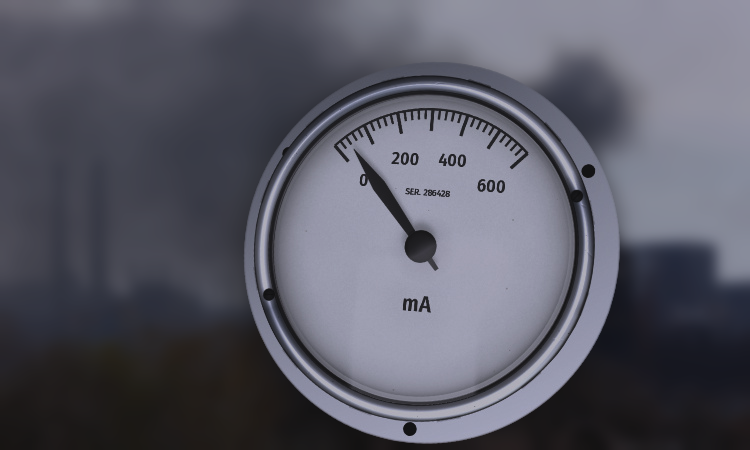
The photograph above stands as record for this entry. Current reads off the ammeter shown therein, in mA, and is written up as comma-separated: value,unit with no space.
40,mA
